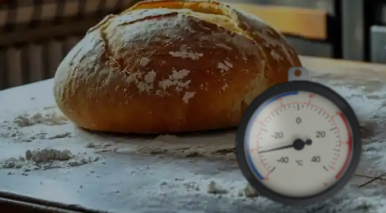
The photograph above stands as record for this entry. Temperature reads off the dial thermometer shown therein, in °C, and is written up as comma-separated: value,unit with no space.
-30,°C
